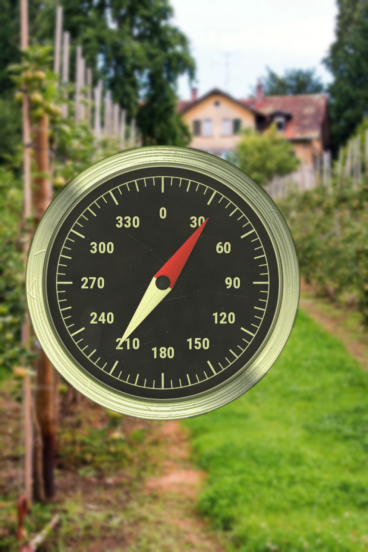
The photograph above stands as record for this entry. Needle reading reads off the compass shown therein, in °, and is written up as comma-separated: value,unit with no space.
35,°
